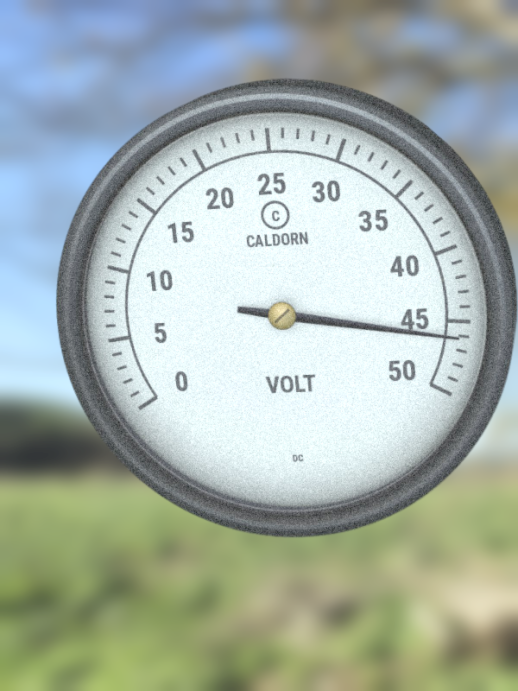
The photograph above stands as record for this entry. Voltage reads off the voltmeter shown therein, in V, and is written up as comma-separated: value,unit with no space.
46,V
